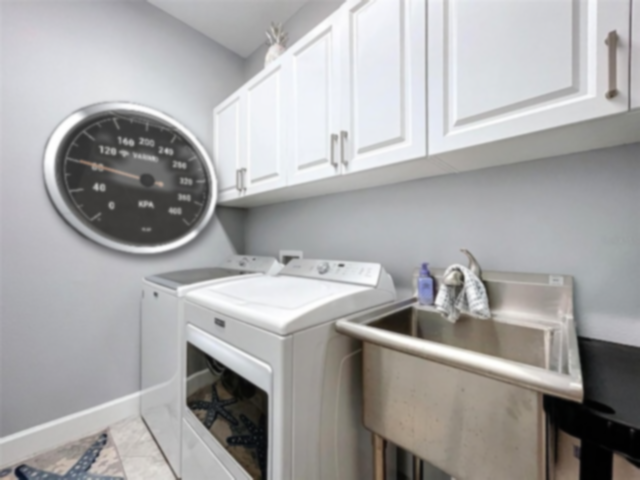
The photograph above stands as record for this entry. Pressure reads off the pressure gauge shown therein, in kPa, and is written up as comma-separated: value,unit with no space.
80,kPa
